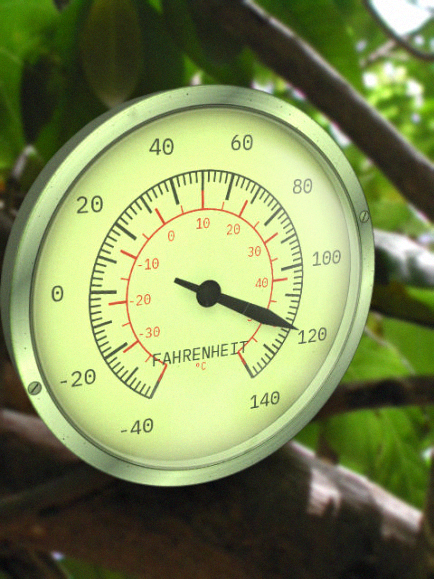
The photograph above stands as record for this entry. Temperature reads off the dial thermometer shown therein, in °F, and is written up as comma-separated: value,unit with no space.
120,°F
